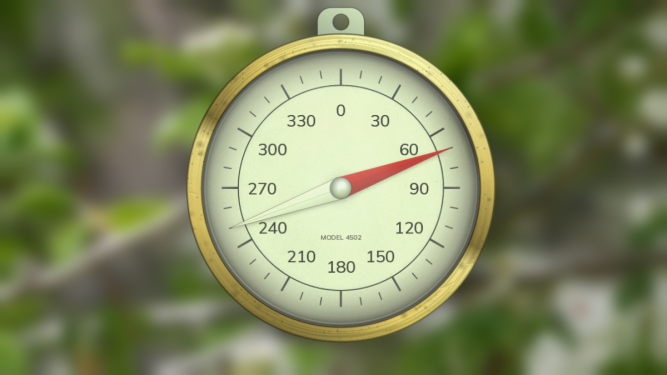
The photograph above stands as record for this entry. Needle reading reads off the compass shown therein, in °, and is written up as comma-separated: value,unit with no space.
70,°
